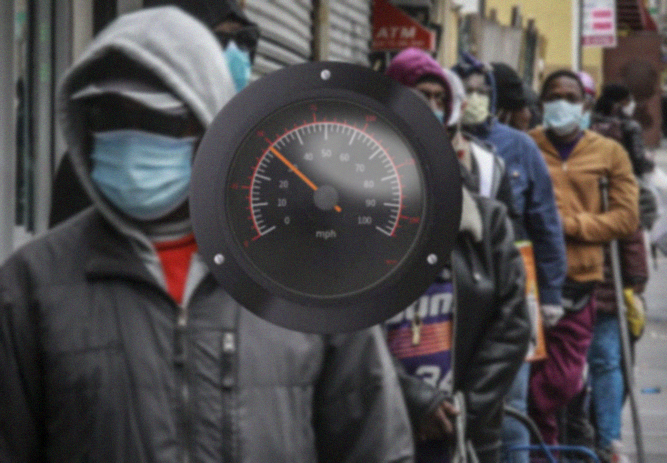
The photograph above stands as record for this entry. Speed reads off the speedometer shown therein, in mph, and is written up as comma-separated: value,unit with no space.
30,mph
